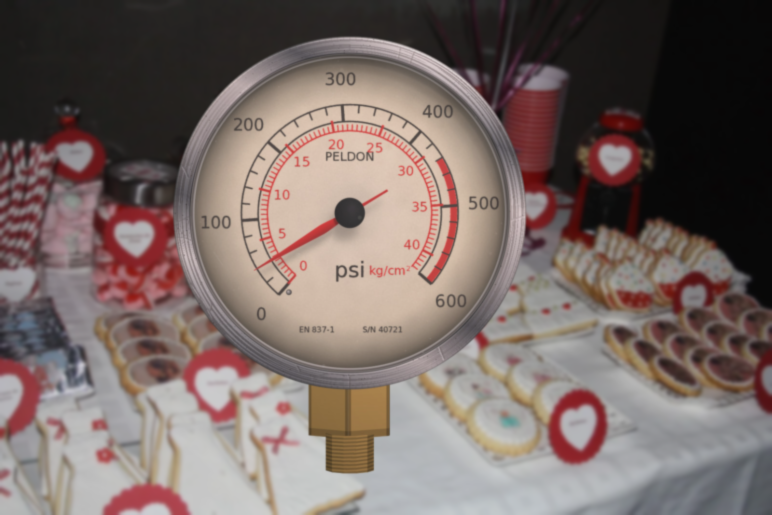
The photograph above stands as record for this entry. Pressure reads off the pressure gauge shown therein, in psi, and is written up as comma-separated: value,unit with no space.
40,psi
